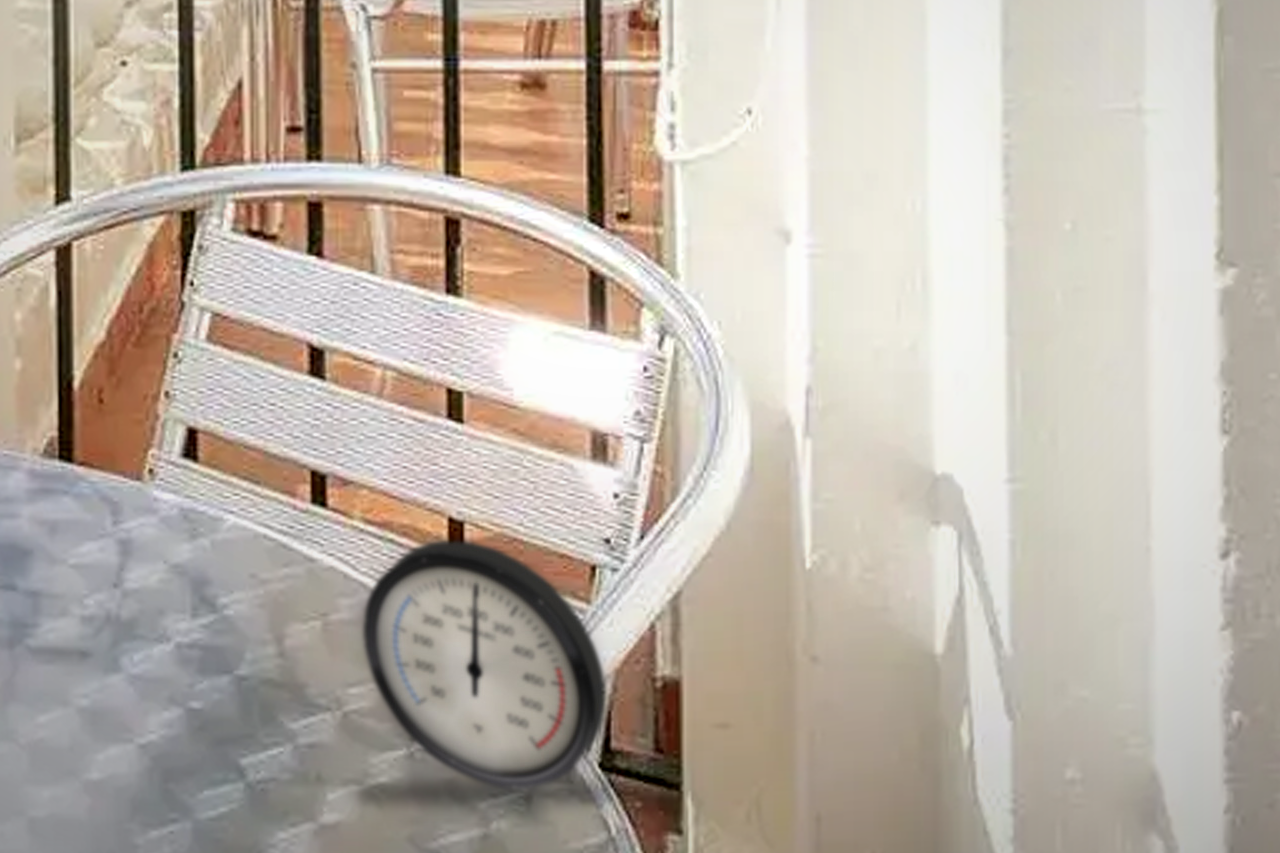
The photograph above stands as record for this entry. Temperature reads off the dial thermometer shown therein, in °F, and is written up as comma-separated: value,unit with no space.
300,°F
